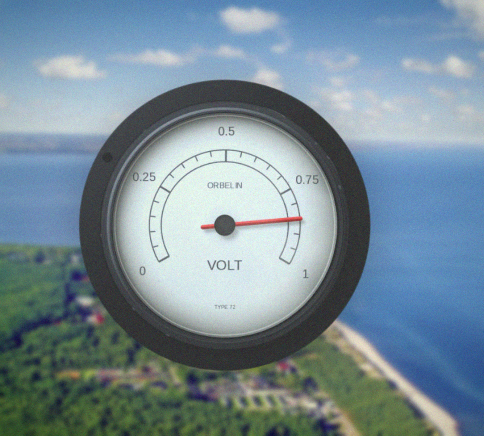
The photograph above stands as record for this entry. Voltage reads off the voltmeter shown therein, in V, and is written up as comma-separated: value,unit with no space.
0.85,V
